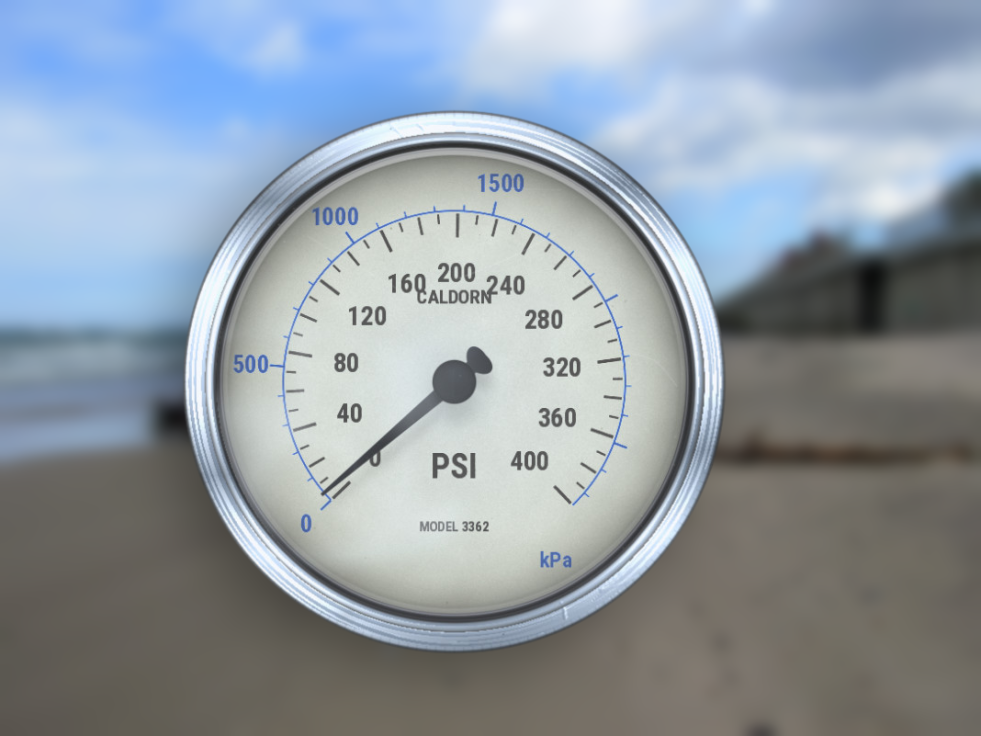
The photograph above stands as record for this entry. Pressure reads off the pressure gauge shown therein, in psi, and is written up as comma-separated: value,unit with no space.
5,psi
